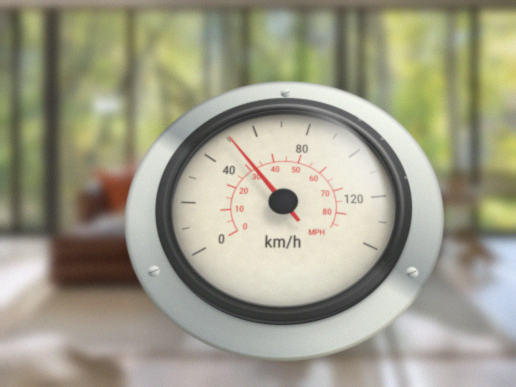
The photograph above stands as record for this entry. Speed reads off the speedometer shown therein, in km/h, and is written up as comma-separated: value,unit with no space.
50,km/h
